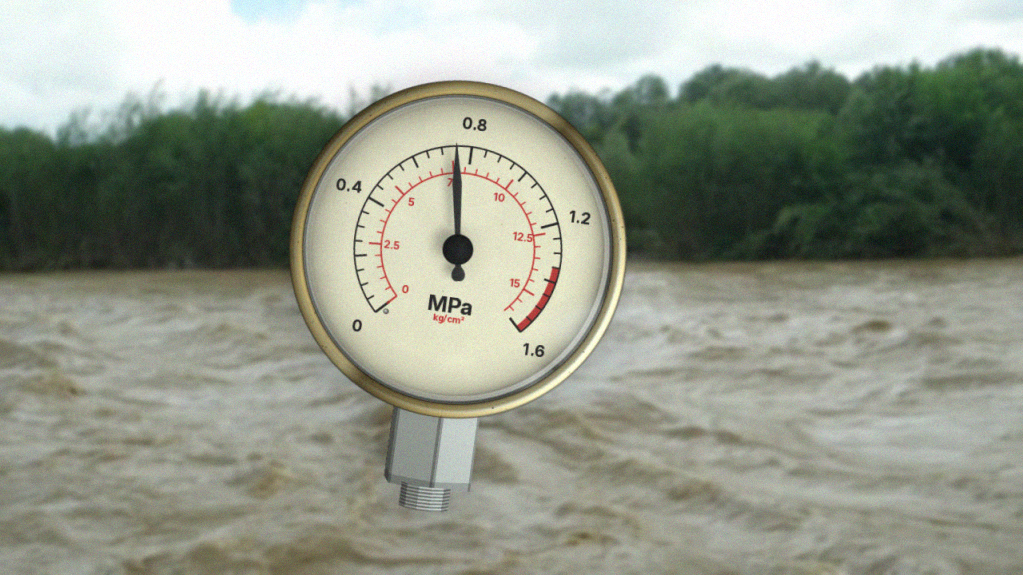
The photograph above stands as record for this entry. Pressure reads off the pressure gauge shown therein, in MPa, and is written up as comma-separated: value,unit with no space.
0.75,MPa
